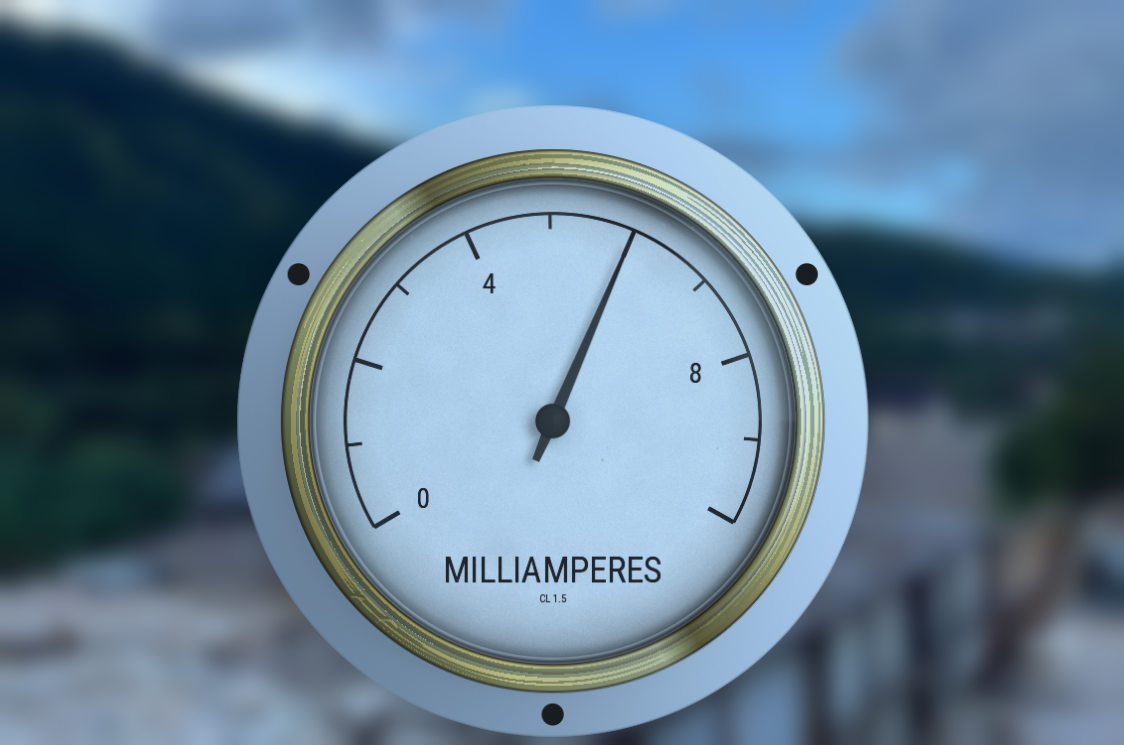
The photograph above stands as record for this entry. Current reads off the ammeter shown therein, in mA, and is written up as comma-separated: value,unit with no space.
6,mA
